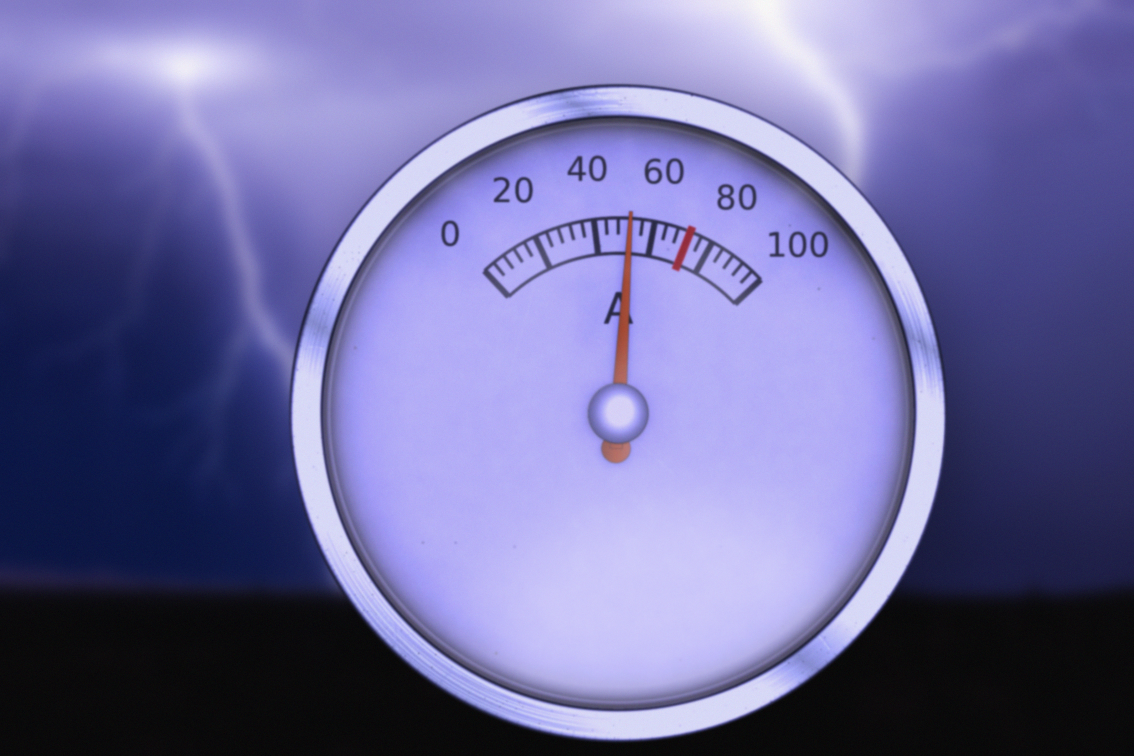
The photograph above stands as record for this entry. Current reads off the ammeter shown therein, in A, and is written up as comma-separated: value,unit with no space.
52,A
